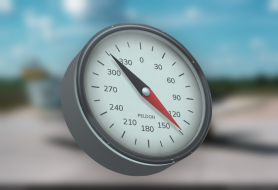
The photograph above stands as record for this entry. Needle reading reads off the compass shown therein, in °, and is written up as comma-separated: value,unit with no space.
135,°
